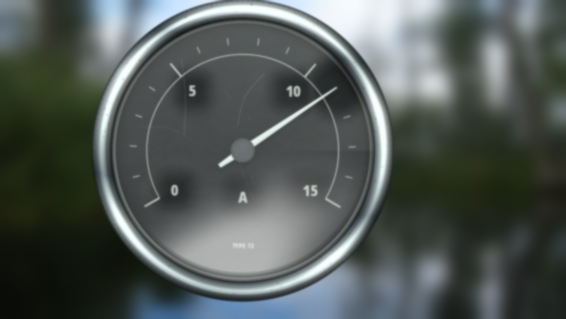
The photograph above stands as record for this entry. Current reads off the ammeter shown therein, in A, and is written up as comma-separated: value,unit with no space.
11,A
